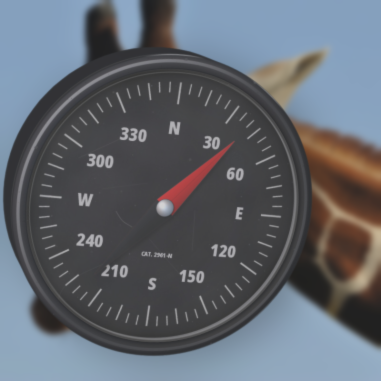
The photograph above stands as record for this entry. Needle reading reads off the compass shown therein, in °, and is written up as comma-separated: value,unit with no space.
40,°
